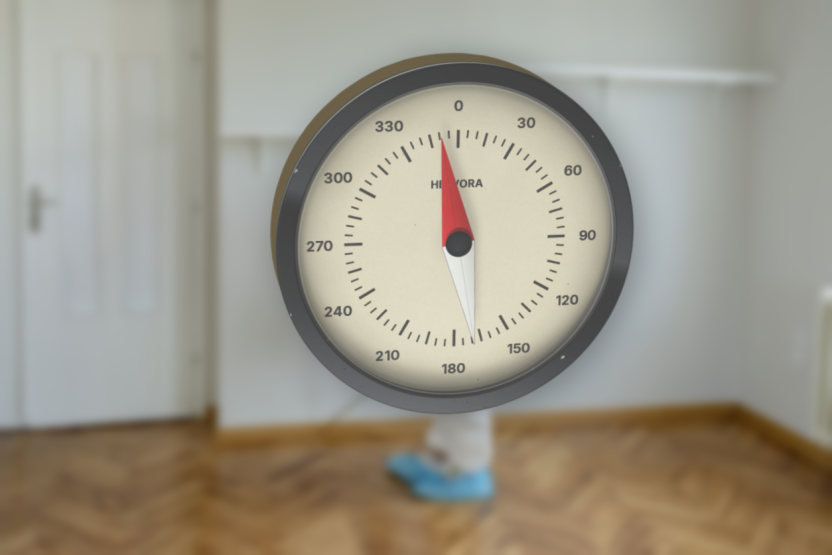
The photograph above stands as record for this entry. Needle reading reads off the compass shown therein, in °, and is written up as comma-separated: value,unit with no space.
350,°
